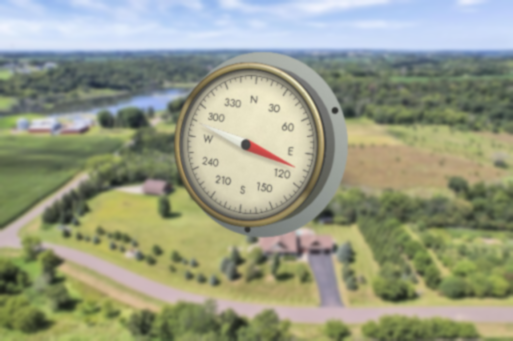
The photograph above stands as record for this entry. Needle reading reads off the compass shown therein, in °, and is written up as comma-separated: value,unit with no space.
105,°
